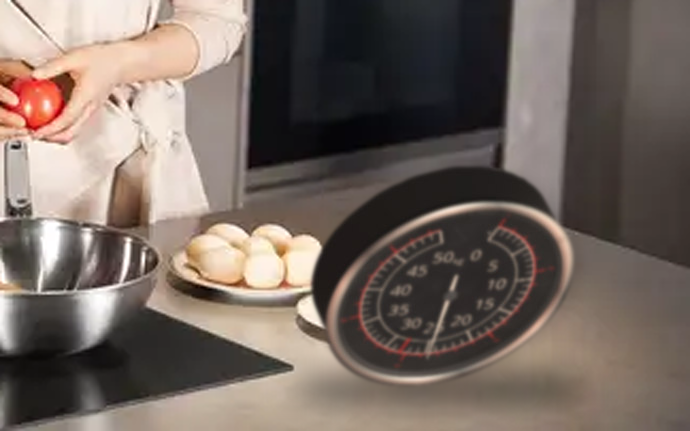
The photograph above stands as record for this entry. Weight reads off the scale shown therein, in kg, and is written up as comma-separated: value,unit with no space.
25,kg
